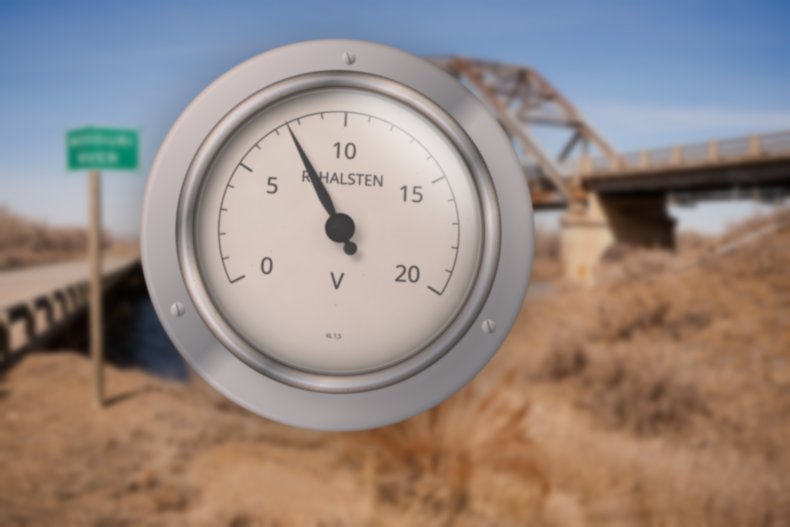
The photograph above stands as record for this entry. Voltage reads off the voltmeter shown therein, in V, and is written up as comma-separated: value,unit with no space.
7.5,V
